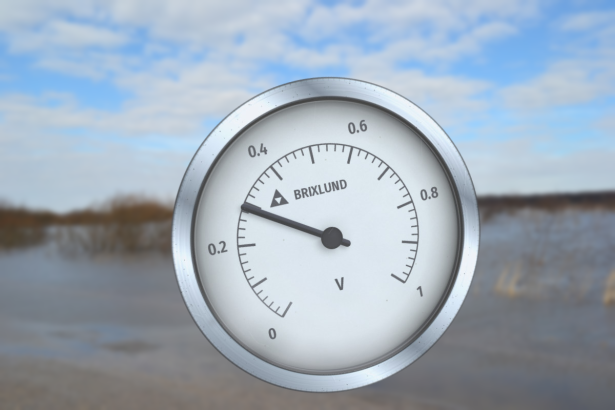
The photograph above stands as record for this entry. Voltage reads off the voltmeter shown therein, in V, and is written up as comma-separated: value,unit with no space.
0.29,V
